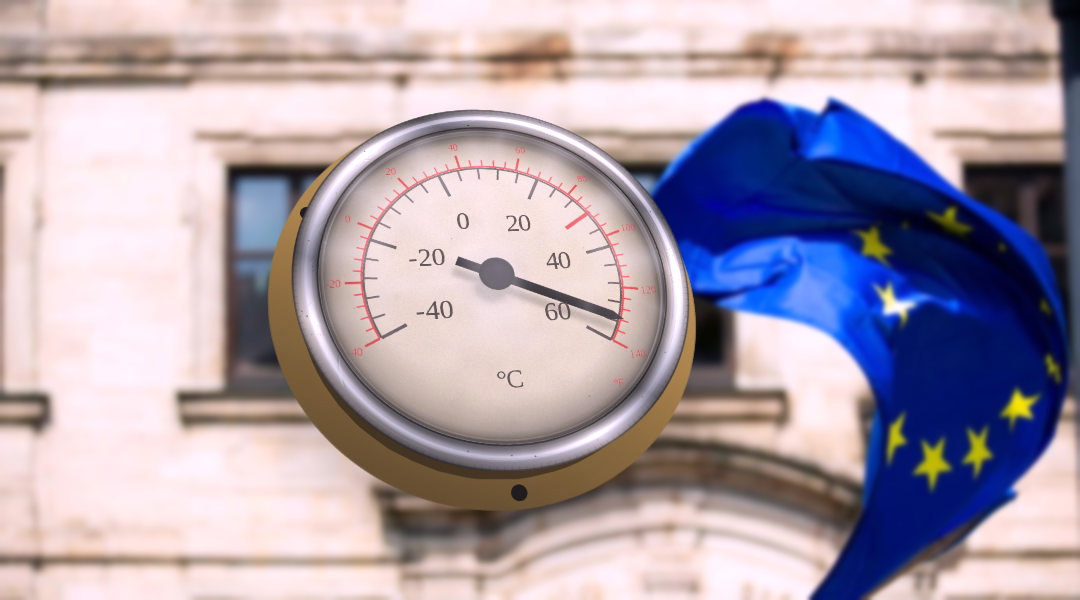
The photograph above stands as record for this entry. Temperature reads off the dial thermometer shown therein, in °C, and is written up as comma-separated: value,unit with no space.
56,°C
